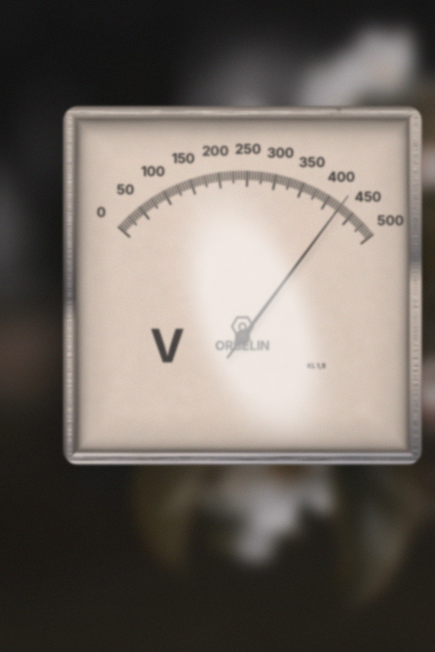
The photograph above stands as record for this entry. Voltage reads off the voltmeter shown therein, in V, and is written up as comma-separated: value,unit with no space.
425,V
